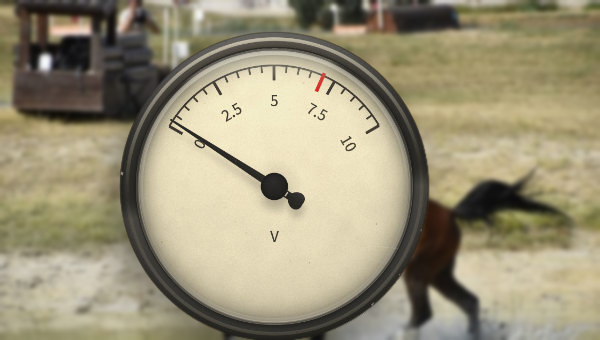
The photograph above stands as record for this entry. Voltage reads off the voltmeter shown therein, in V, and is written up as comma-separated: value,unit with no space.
0.25,V
